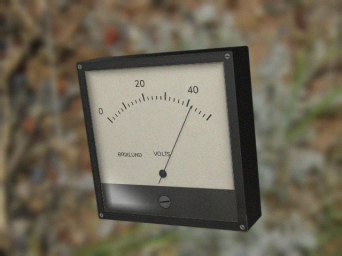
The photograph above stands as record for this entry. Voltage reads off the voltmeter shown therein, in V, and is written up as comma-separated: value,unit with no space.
42,V
